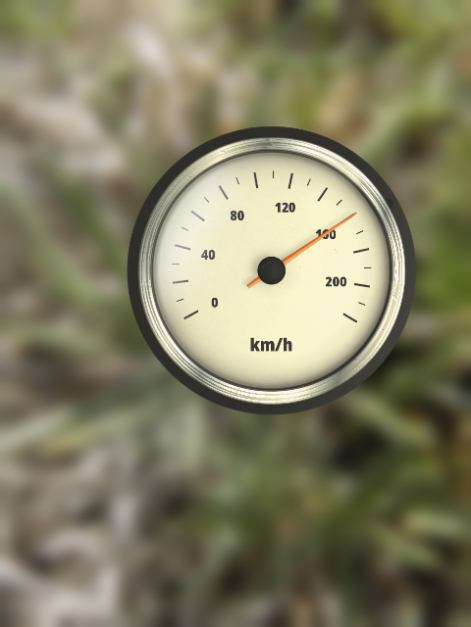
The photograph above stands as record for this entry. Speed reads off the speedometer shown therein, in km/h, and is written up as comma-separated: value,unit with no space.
160,km/h
